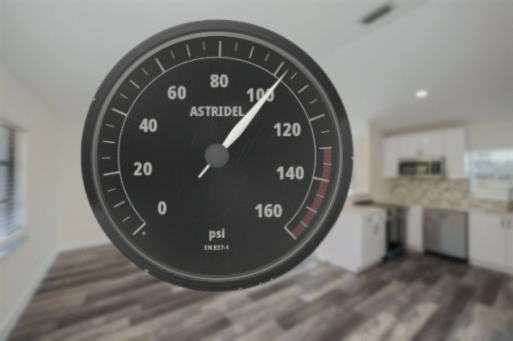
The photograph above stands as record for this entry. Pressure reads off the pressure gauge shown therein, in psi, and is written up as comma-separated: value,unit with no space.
102.5,psi
